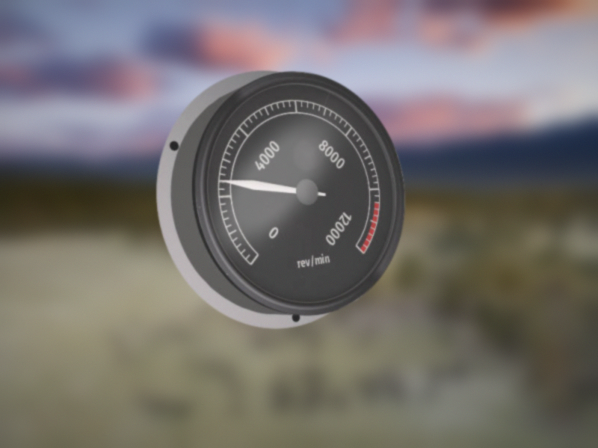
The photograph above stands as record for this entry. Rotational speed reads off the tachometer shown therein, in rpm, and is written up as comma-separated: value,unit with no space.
2400,rpm
